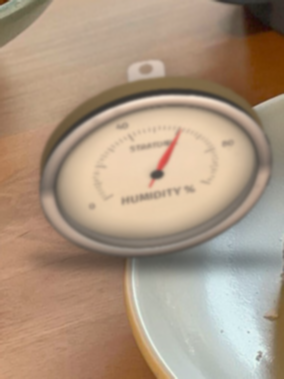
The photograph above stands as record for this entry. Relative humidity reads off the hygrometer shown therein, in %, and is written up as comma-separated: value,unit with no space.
60,%
